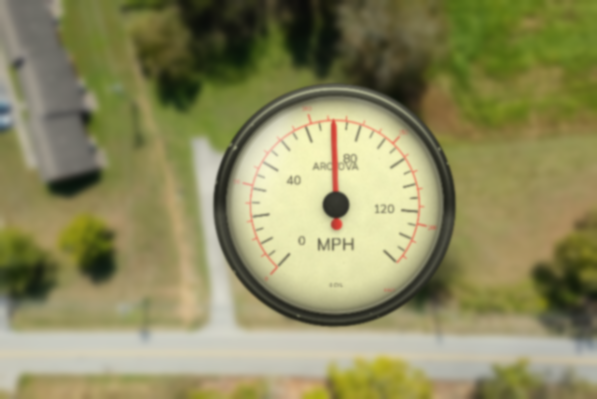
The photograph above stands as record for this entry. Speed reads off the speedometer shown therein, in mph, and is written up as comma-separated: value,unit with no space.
70,mph
